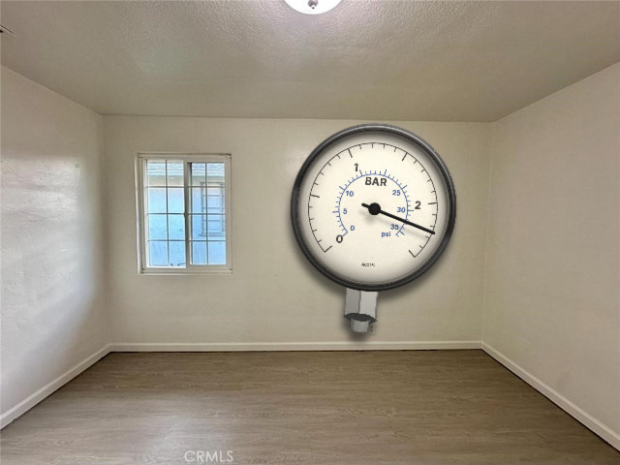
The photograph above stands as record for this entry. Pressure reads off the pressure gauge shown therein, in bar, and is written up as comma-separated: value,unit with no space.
2.25,bar
